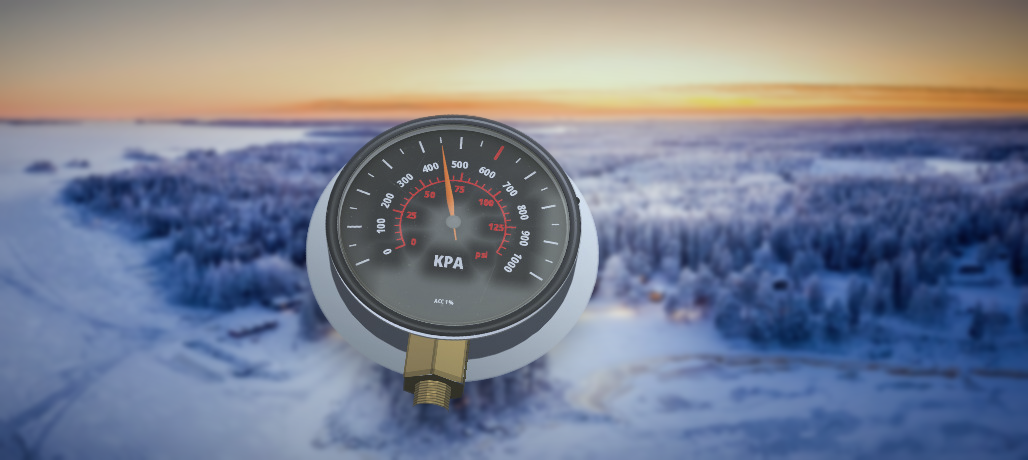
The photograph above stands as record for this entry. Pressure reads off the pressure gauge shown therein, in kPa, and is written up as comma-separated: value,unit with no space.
450,kPa
